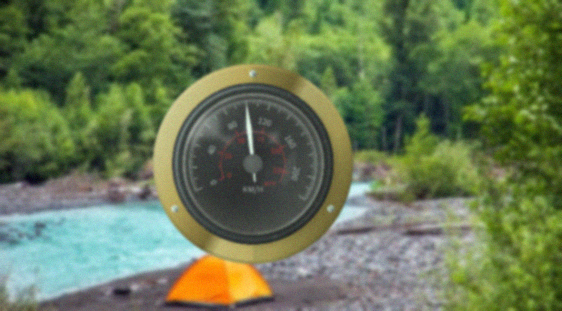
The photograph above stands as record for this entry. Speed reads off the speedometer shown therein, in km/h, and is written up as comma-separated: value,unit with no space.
100,km/h
